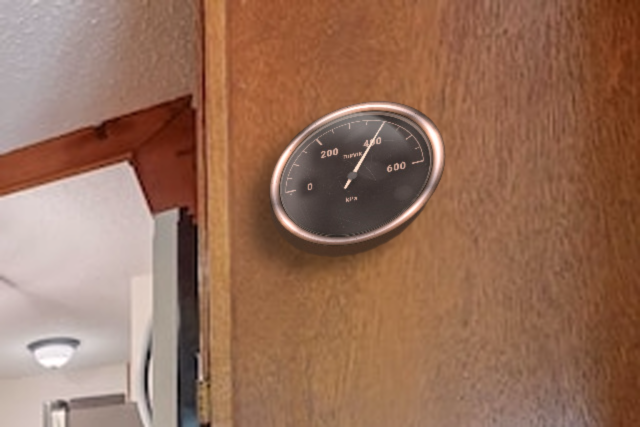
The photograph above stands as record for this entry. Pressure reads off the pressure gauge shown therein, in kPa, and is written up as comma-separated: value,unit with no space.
400,kPa
